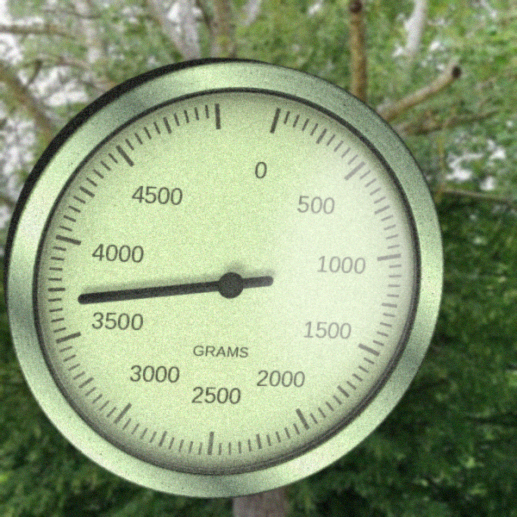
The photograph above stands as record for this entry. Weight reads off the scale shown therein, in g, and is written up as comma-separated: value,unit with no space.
3700,g
